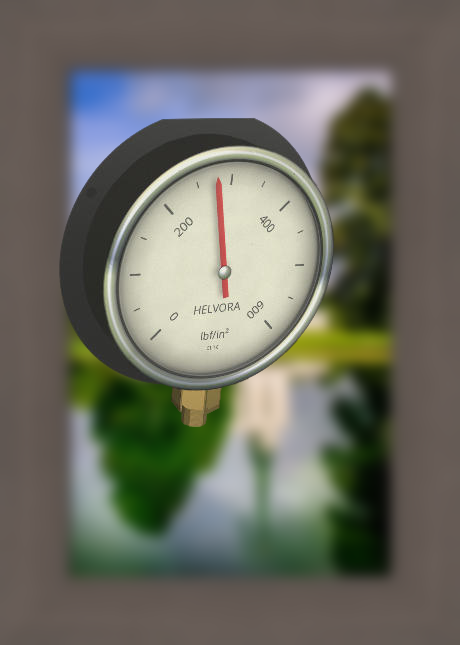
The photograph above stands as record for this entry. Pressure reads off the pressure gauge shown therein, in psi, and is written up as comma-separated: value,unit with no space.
275,psi
